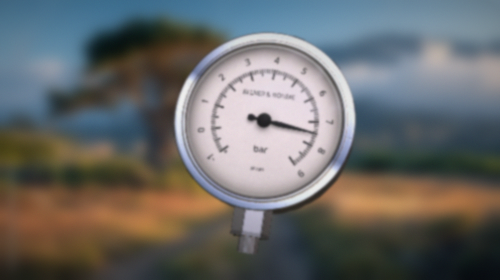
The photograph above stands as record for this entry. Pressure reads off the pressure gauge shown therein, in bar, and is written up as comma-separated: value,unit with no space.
7.5,bar
